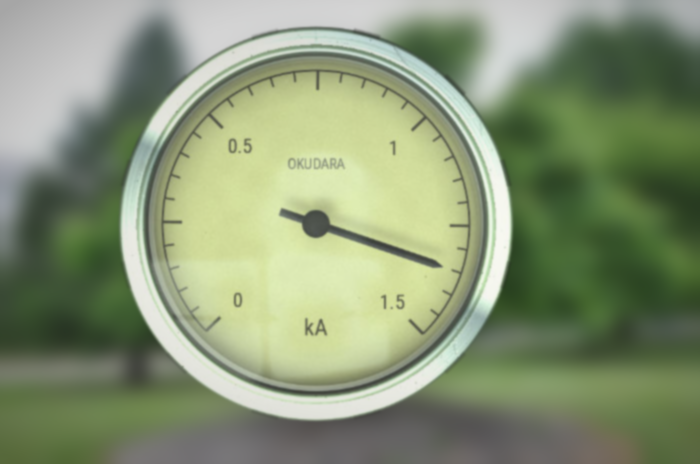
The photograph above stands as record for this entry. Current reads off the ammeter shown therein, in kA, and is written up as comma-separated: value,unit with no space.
1.35,kA
